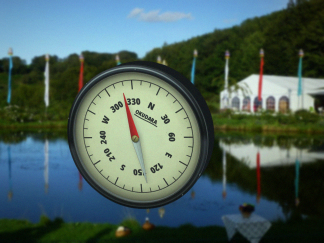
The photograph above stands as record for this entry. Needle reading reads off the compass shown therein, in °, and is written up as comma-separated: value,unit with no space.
320,°
